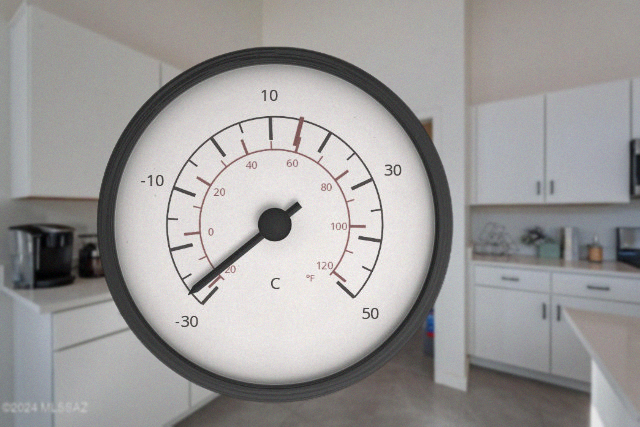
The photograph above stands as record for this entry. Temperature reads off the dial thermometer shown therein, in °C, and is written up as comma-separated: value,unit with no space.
-27.5,°C
